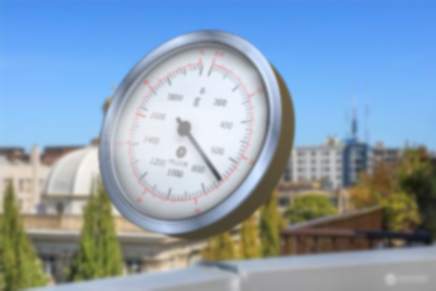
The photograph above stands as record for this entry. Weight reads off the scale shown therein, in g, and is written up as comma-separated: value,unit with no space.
700,g
